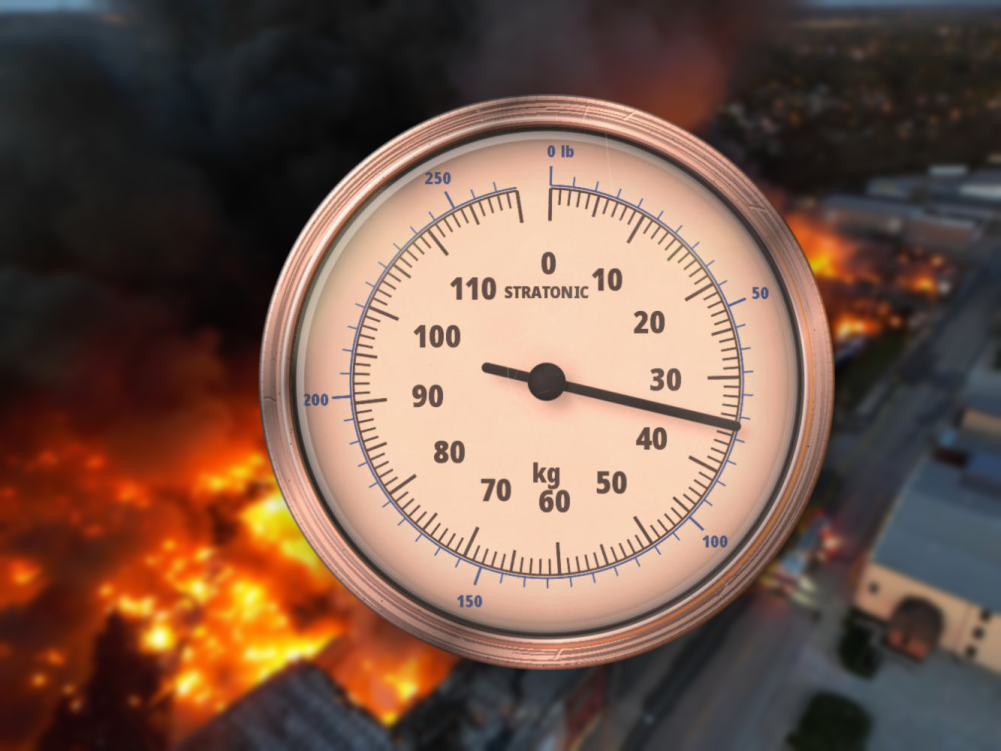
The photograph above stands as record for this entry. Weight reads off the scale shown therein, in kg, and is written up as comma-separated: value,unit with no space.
35,kg
